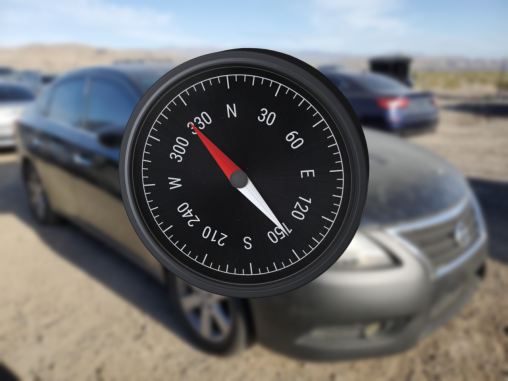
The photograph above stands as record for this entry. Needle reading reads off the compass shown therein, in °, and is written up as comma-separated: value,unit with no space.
325,°
